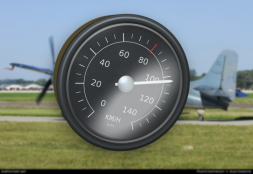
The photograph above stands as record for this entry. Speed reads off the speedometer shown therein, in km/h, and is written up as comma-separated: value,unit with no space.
102.5,km/h
